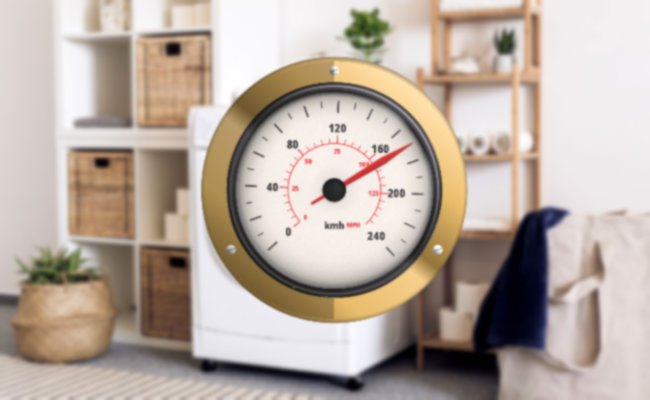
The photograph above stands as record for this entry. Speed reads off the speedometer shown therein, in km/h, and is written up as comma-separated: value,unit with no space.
170,km/h
